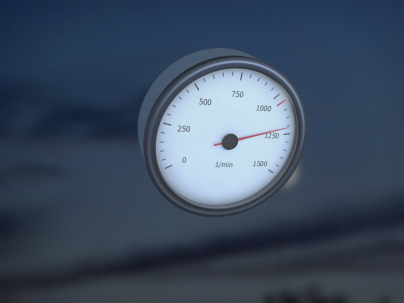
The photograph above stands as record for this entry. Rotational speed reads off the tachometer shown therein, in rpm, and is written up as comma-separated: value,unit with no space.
1200,rpm
